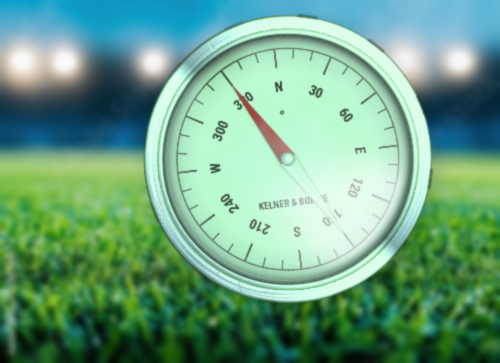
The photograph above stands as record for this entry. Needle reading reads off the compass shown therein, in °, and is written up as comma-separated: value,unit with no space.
330,°
